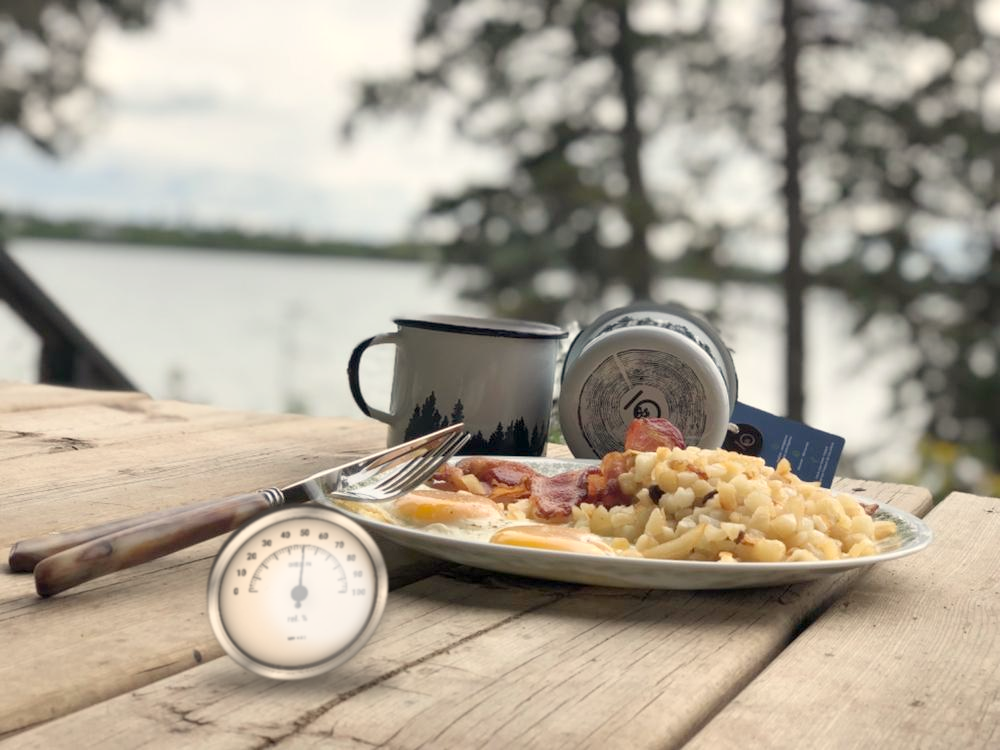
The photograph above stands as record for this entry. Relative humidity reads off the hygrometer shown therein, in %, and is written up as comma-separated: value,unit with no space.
50,%
